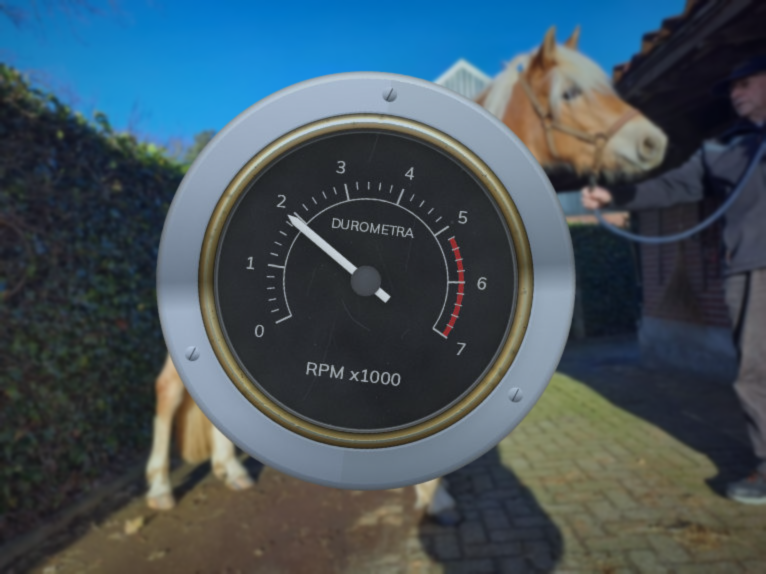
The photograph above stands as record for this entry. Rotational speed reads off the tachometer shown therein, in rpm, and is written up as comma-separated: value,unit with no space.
1900,rpm
